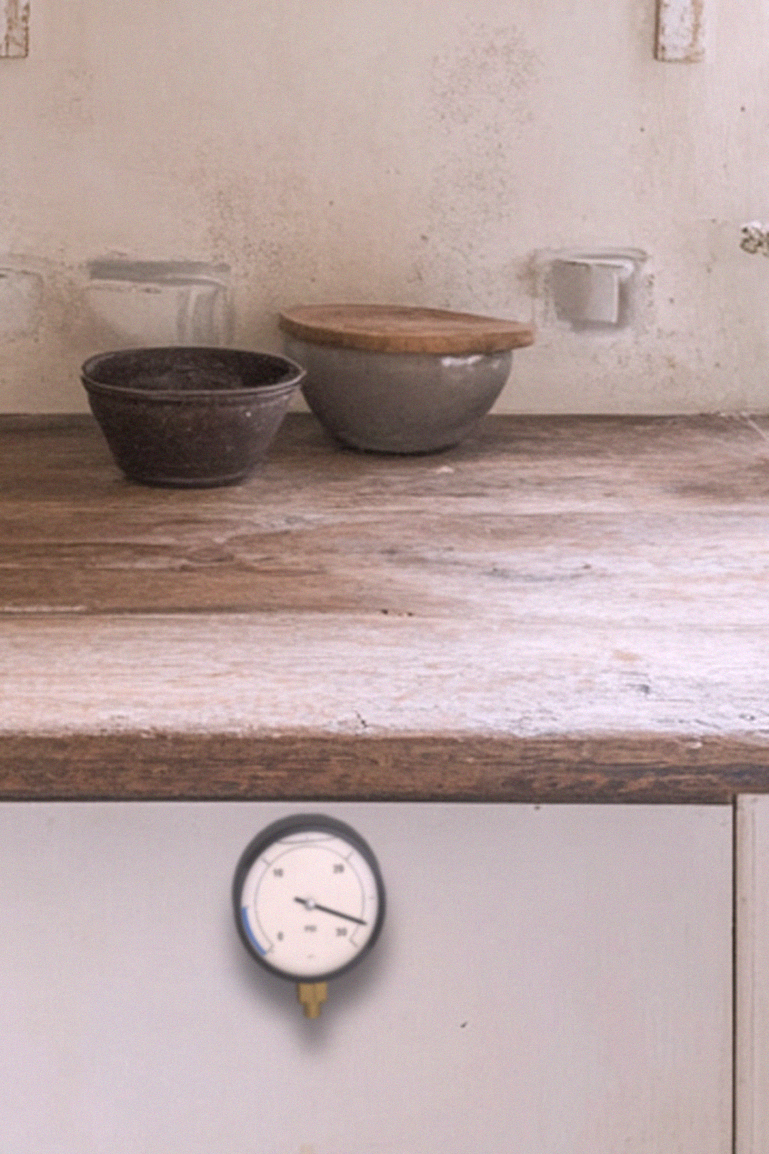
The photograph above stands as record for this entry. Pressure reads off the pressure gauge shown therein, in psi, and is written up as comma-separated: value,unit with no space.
27.5,psi
